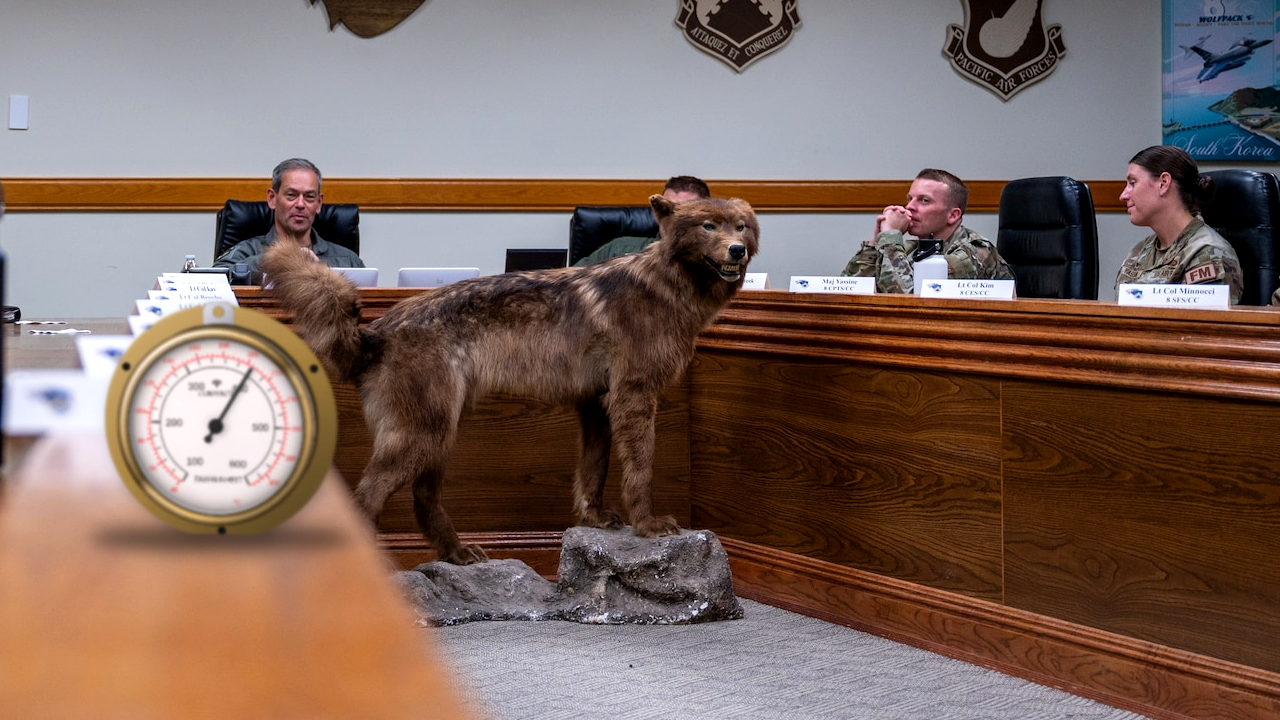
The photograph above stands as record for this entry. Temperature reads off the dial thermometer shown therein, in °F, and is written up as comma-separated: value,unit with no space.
400,°F
